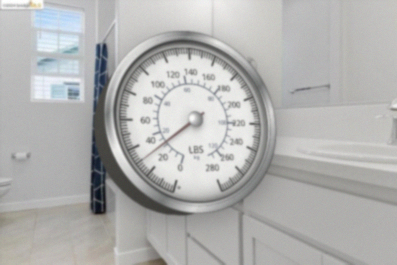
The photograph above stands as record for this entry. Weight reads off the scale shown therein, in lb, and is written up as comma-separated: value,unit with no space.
30,lb
